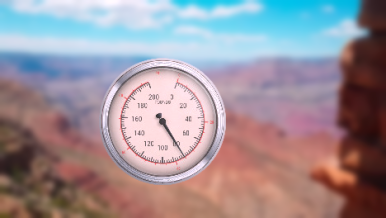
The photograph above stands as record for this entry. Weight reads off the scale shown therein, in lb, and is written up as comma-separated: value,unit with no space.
80,lb
